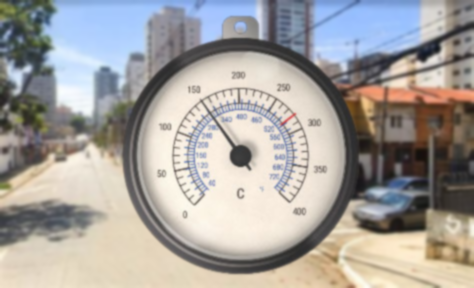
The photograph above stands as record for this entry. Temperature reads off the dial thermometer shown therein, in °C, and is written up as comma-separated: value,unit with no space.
150,°C
